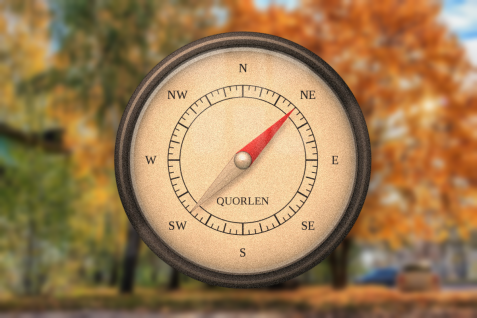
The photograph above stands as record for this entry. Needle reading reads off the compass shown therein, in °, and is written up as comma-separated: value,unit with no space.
45,°
